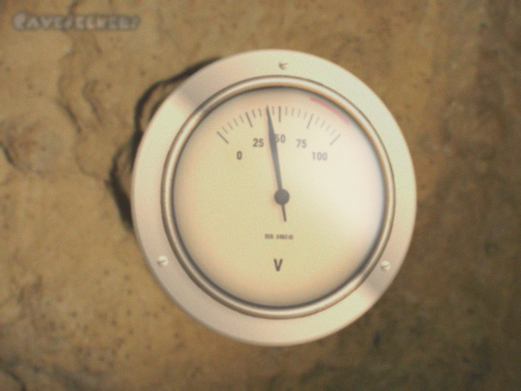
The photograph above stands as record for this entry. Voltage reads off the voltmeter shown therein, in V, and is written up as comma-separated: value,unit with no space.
40,V
